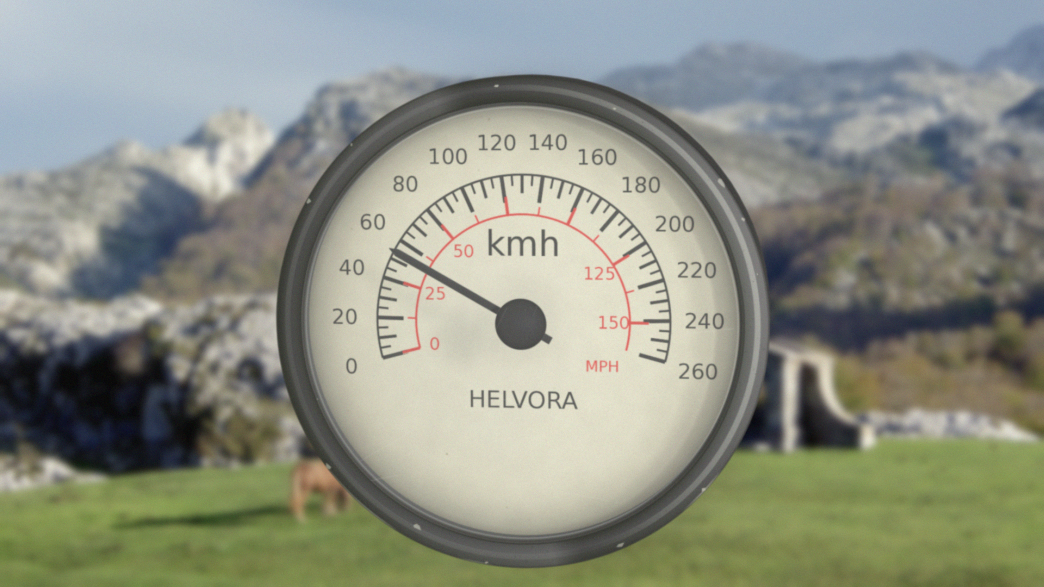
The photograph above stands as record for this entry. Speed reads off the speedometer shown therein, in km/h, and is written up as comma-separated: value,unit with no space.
55,km/h
